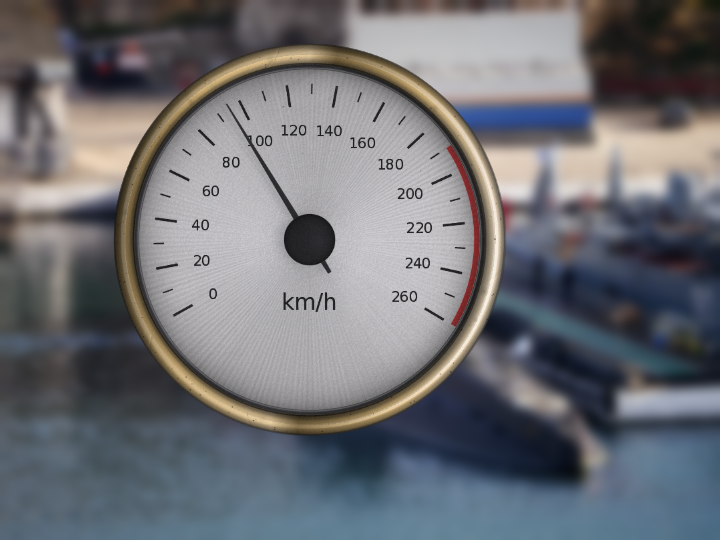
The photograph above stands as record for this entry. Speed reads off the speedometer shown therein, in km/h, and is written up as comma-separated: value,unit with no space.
95,km/h
